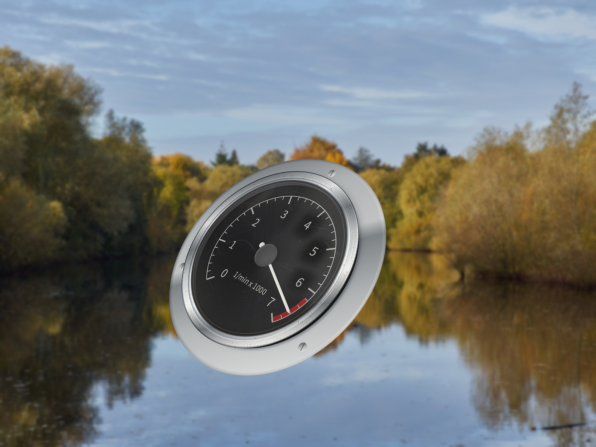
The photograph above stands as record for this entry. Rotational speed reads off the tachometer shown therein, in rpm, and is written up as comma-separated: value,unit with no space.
6600,rpm
